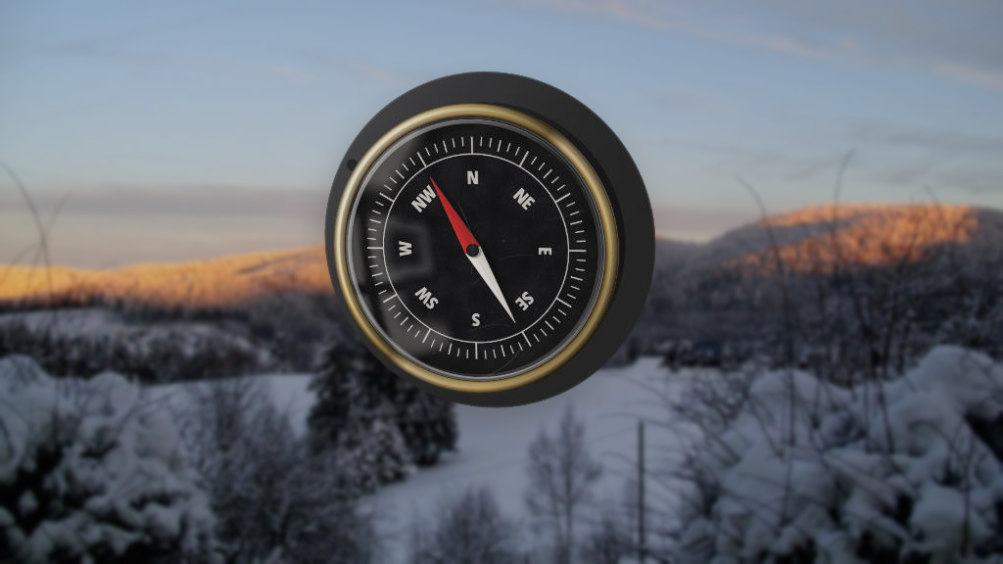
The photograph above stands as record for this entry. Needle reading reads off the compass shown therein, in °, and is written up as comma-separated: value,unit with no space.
330,°
